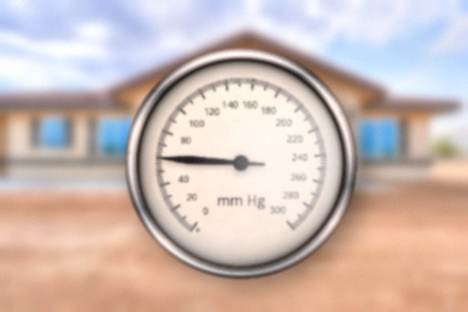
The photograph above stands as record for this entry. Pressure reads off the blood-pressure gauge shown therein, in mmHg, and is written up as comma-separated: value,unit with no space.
60,mmHg
